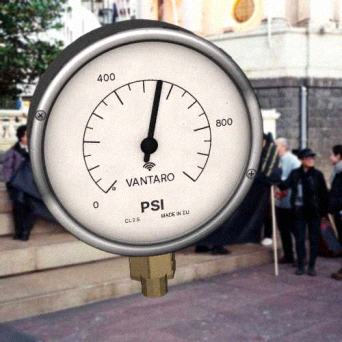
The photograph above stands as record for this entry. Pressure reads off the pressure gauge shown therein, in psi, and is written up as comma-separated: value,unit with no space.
550,psi
